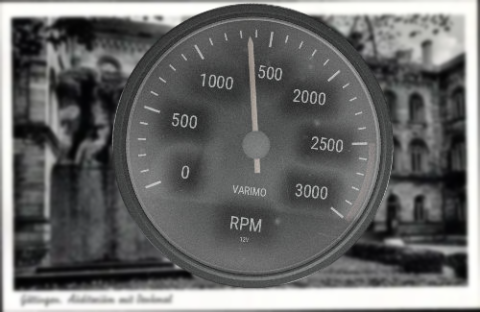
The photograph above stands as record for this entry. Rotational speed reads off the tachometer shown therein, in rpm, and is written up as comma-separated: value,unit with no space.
1350,rpm
